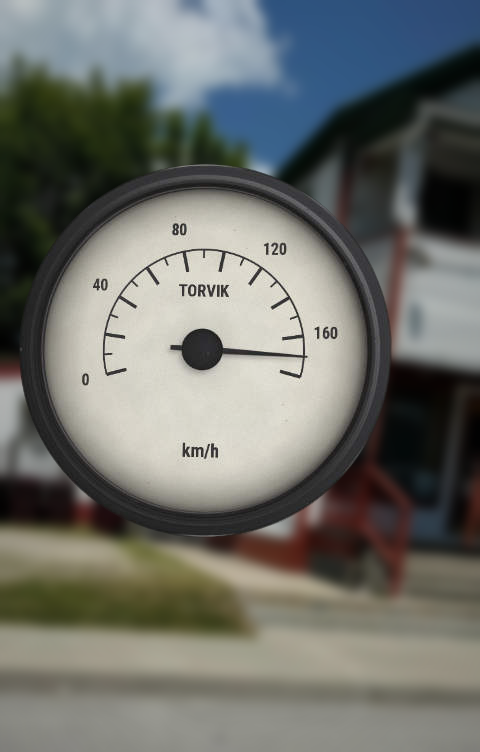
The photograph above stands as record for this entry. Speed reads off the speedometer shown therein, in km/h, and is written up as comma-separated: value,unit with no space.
170,km/h
